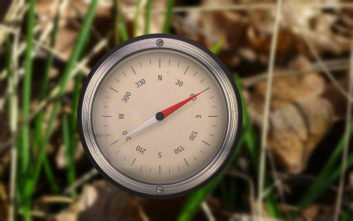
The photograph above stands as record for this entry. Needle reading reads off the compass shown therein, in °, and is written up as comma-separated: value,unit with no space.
60,°
